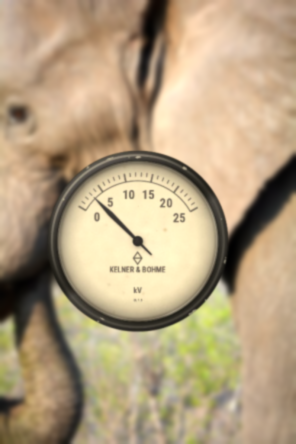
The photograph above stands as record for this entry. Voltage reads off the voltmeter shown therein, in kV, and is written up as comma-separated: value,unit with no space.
3,kV
